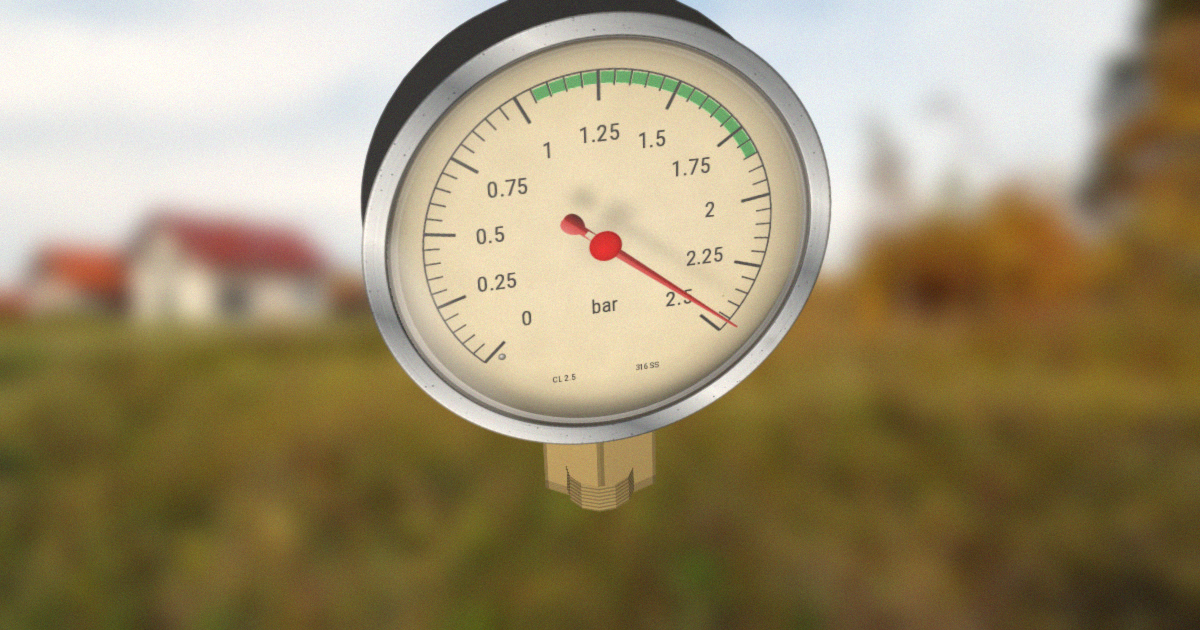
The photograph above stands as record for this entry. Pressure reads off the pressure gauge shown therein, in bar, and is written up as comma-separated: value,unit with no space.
2.45,bar
